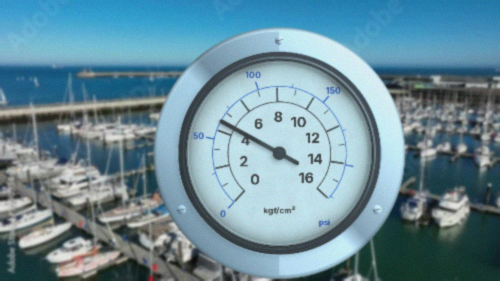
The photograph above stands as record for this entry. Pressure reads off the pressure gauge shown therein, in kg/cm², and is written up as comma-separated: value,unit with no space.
4.5,kg/cm²
